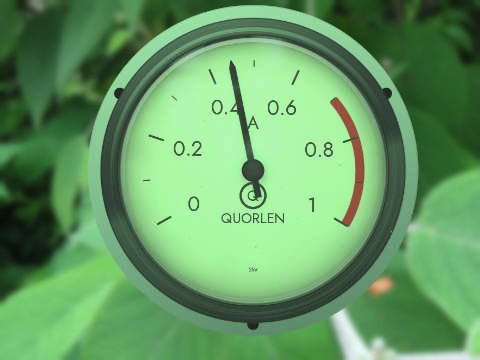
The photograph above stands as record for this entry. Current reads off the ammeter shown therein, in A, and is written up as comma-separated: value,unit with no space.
0.45,A
